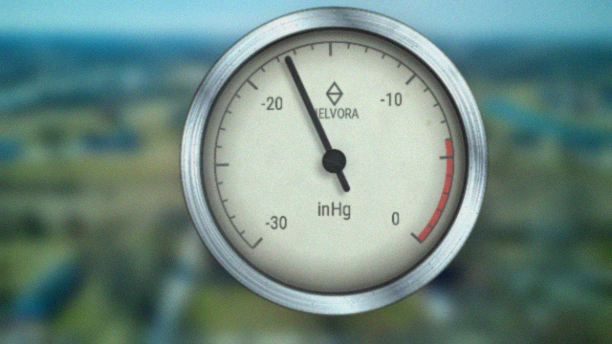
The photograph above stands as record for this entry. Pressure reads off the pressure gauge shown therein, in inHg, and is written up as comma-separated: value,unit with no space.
-17.5,inHg
